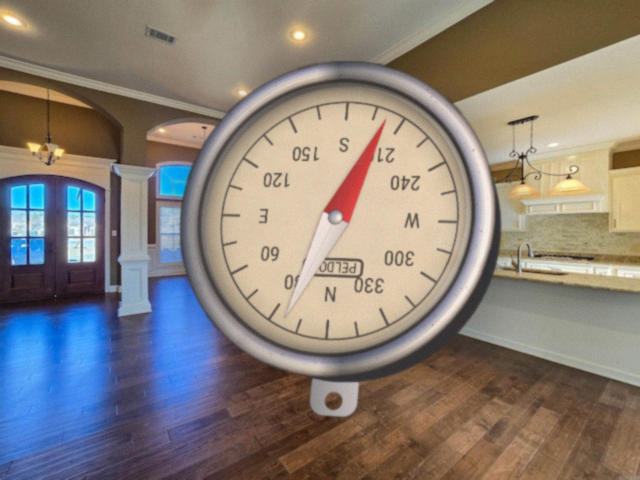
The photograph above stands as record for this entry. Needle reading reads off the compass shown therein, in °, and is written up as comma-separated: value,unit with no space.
202.5,°
